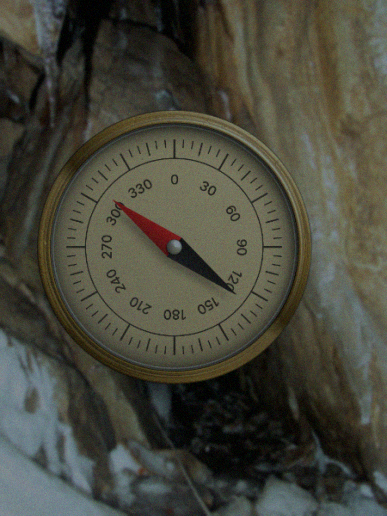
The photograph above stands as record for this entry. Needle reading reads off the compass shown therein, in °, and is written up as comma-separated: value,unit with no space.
307.5,°
